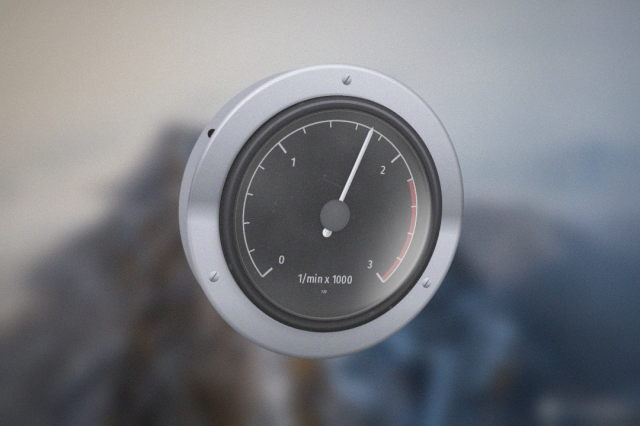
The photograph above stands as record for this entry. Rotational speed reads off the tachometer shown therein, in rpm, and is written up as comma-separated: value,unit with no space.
1700,rpm
